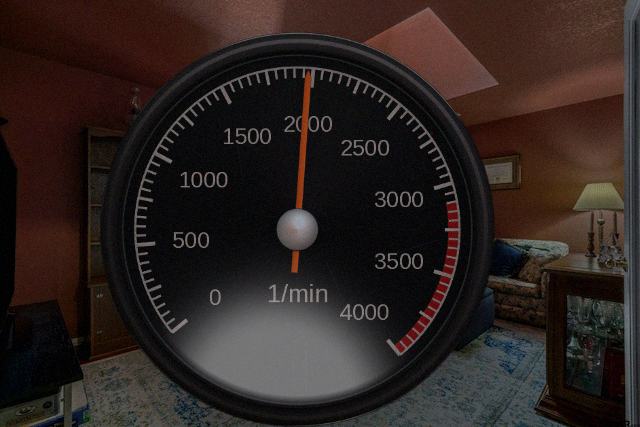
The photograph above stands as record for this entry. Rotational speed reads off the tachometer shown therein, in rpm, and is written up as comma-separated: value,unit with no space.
1975,rpm
